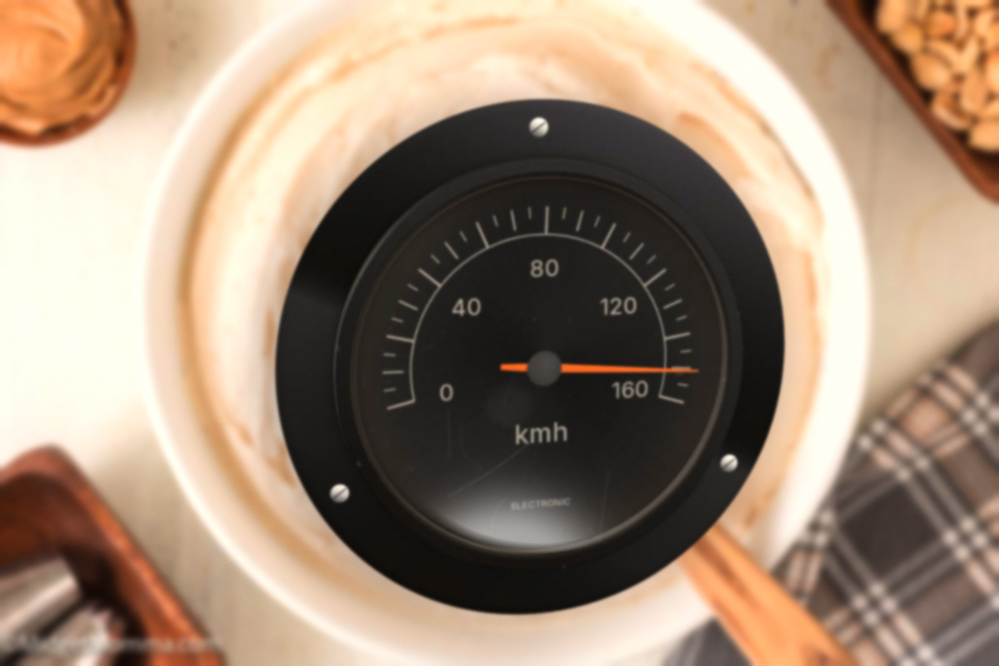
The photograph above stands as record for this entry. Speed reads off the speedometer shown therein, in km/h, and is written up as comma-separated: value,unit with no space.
150,km/h
